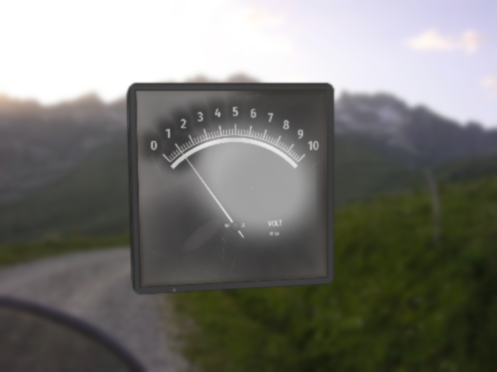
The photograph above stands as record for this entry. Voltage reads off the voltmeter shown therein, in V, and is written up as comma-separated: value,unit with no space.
1,V
